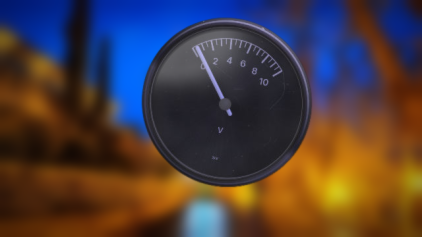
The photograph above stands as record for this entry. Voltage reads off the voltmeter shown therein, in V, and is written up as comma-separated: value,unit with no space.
0.5,V
